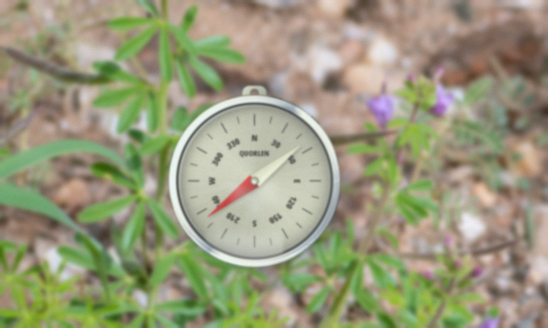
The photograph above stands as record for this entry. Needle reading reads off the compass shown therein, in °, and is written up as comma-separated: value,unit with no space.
232.5,°
